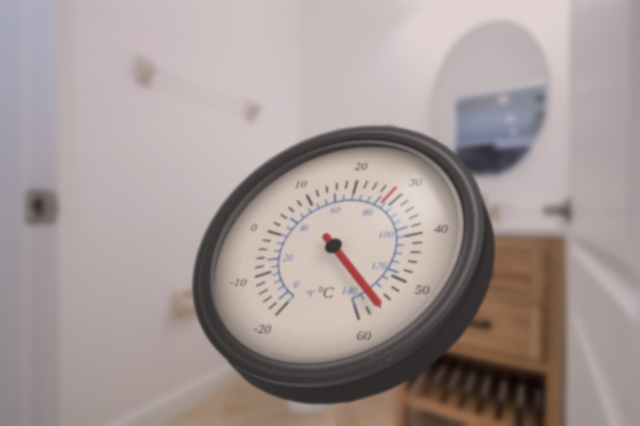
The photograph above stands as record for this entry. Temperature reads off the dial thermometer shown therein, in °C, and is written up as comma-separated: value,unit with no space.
56,°C
